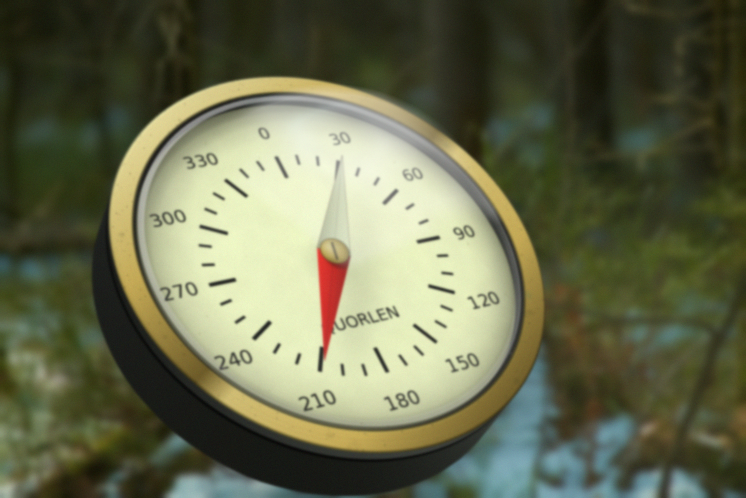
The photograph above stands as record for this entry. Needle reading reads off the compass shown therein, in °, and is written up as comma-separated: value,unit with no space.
210,°
